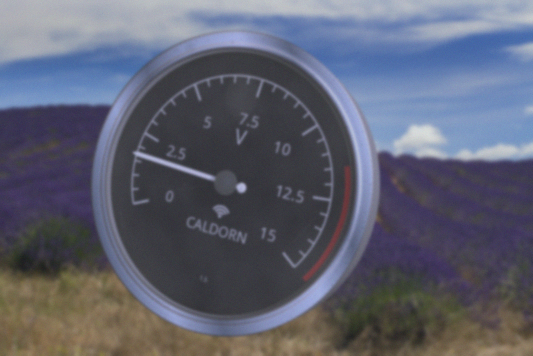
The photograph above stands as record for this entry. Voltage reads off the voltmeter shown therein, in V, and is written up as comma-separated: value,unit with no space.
1.75,V
